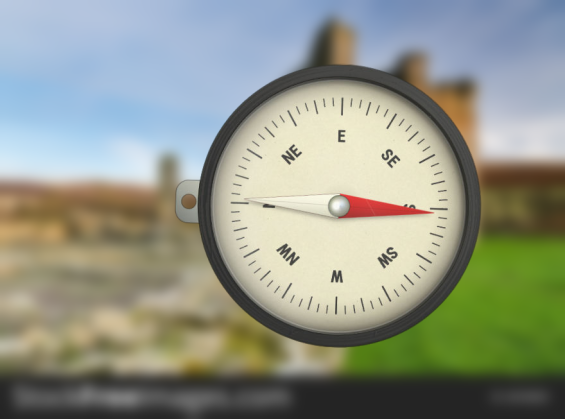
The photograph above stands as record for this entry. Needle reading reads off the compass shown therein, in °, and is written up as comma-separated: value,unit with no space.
182.5,°
